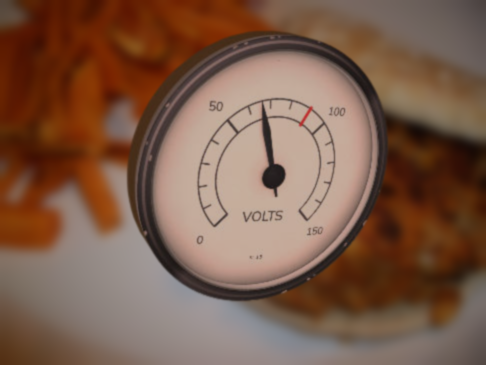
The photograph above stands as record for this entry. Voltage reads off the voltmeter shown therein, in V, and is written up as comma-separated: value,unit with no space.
65,V
